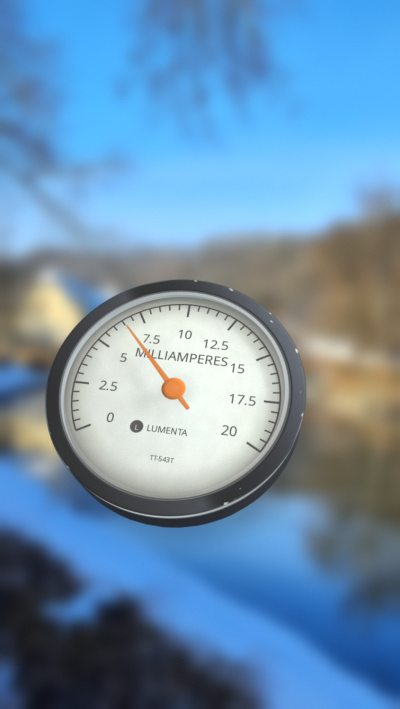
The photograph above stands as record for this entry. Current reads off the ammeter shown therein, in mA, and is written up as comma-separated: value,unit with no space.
6.5,mA
